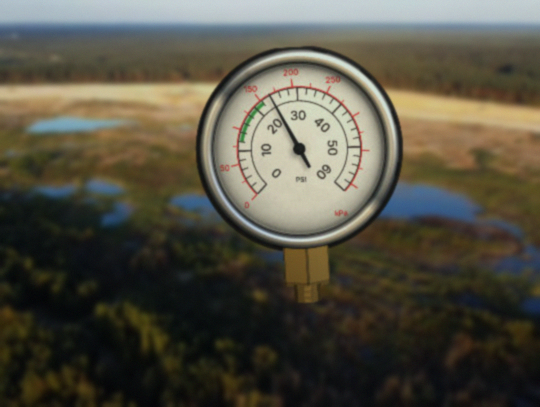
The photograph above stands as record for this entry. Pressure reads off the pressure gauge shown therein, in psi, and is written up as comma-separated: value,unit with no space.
24,psi
